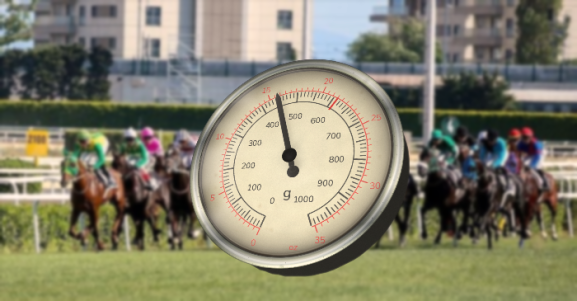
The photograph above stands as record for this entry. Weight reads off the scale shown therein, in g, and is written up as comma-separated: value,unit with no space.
450,g
